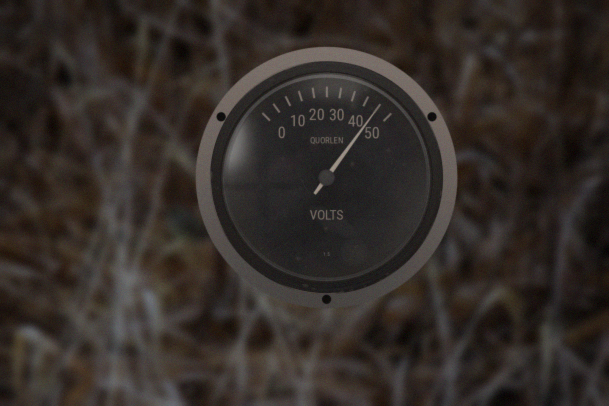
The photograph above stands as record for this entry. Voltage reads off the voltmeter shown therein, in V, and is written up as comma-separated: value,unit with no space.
45,V
